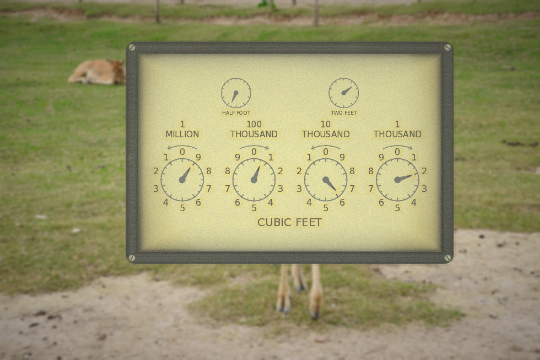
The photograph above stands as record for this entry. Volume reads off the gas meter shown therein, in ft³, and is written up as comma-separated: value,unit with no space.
906200,ft³
